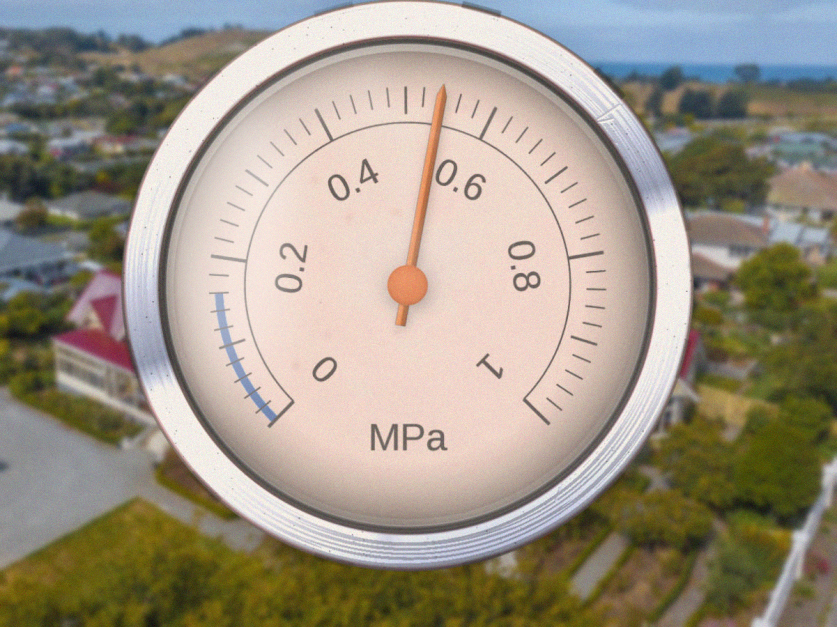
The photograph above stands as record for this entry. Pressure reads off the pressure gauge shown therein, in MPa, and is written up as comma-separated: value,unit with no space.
0.54,MPa
